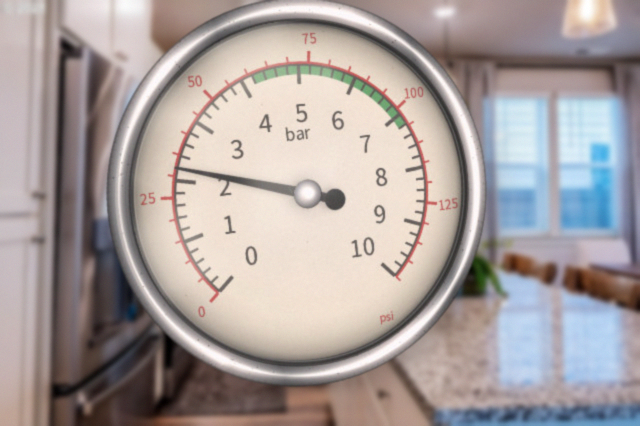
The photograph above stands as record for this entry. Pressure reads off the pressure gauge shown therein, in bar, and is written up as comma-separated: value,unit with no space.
2.2,bar
